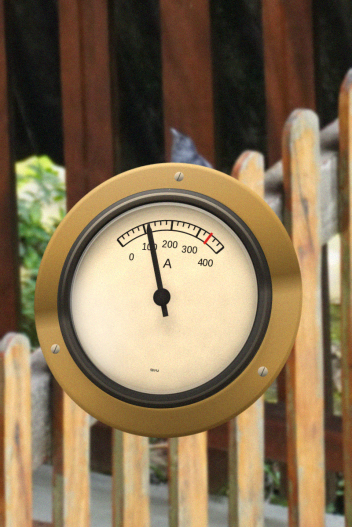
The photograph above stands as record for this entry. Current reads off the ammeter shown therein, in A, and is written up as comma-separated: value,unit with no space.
120,A
